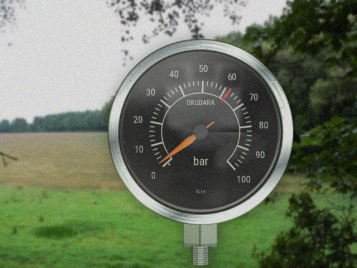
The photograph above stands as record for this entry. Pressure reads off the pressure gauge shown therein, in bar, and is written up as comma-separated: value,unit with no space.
2,bar
